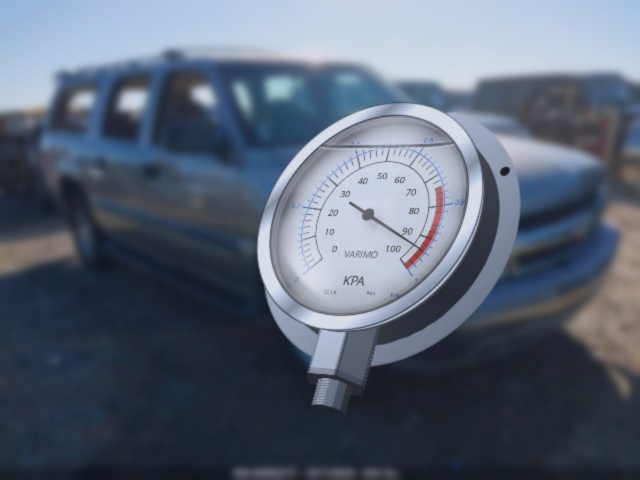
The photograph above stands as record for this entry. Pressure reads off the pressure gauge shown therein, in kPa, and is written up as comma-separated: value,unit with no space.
94,kPa
